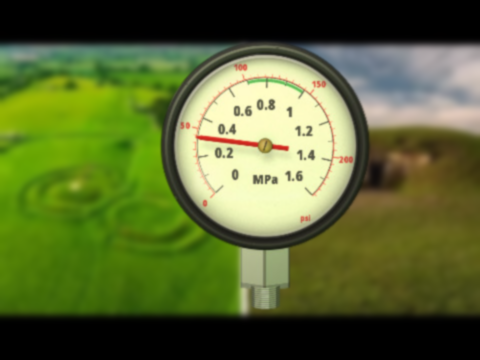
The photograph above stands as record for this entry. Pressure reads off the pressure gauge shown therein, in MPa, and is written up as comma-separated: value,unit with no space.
0.3,MPa
